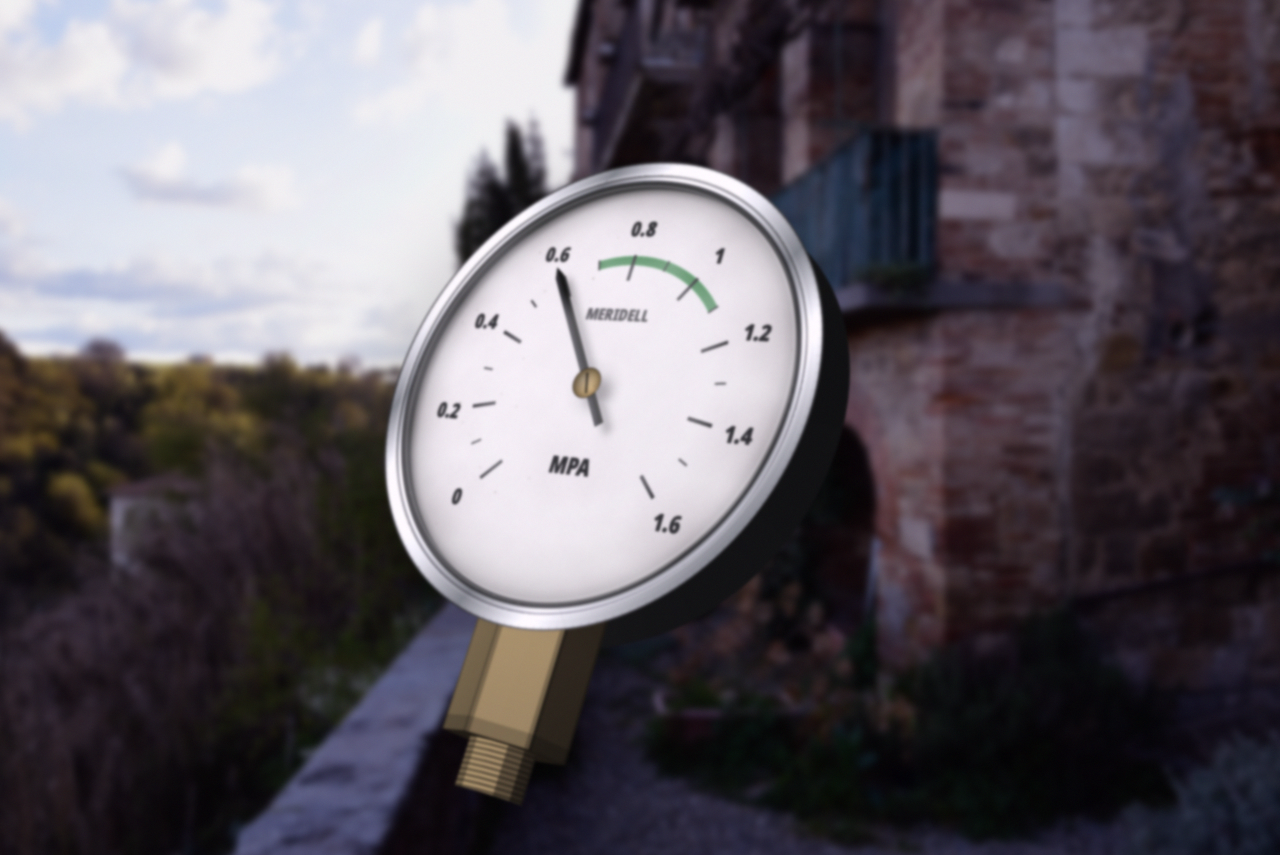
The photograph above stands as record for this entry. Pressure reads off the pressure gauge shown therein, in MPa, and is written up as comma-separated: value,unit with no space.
0.6,MPa
